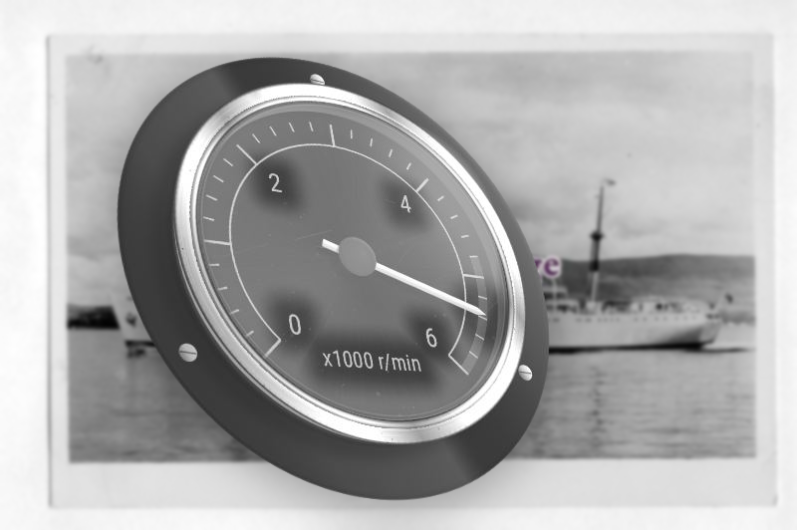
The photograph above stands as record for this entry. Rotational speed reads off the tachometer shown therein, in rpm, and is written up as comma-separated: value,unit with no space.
5400,rpm
